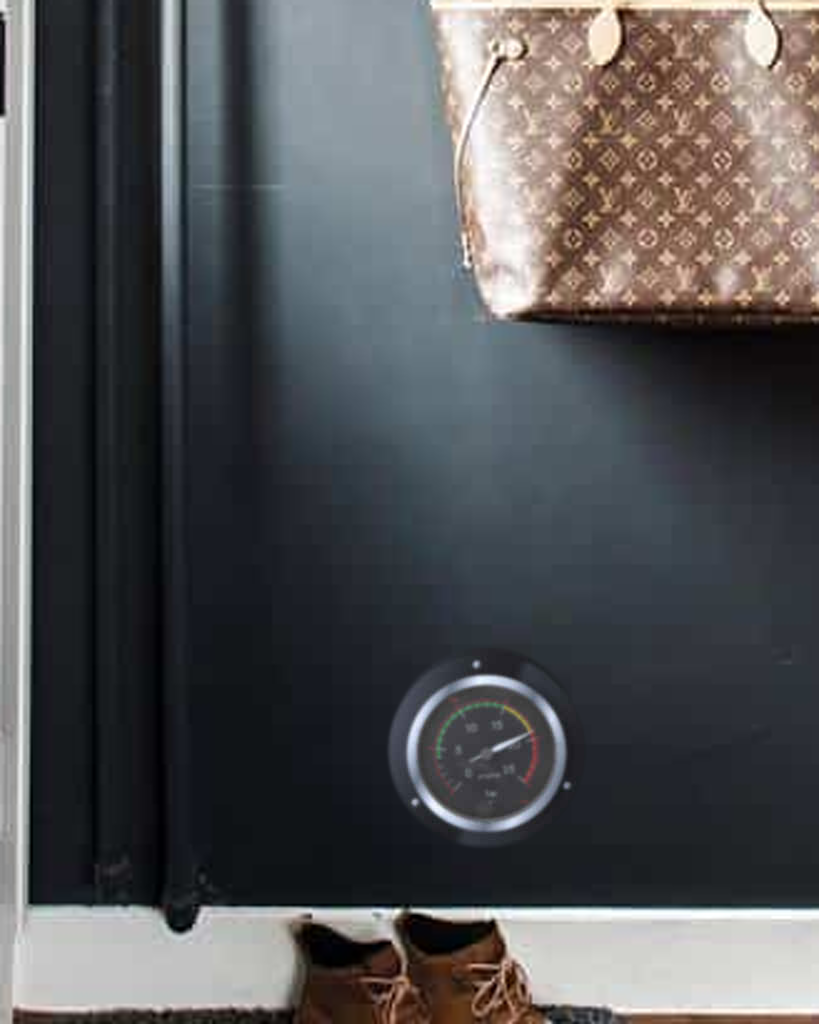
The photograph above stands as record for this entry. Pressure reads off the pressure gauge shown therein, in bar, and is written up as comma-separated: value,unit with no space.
19,bar
